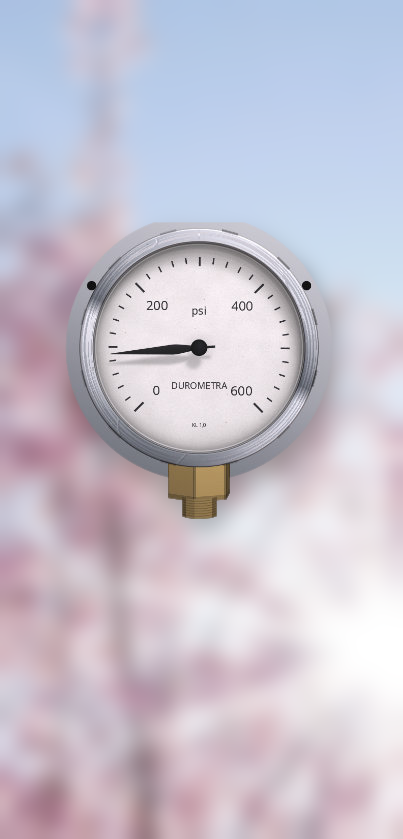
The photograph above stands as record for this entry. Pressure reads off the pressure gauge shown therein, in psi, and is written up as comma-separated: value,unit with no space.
90,psi
